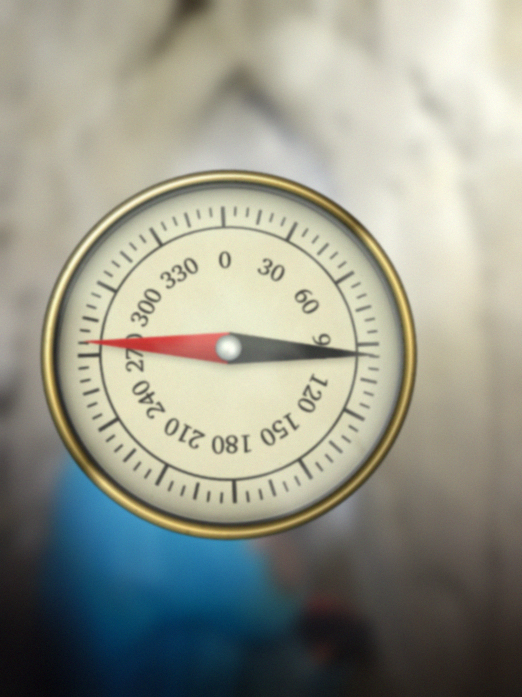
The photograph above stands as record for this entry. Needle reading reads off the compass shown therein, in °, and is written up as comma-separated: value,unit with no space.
275,°
